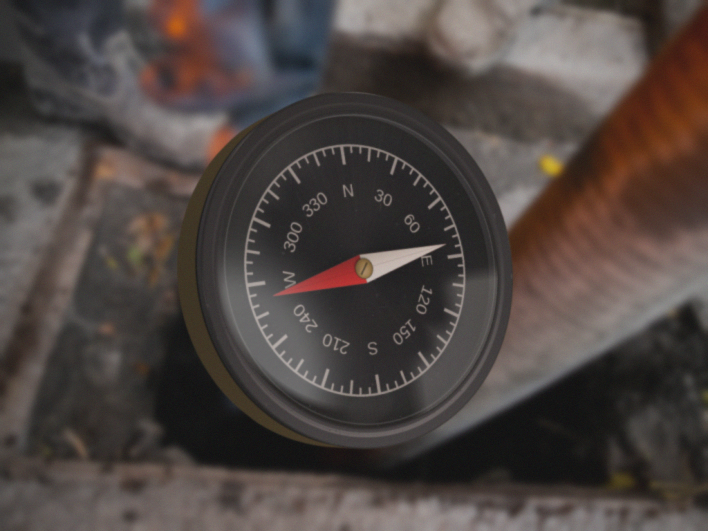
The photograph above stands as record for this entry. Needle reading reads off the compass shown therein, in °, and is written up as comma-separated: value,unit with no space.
262.5,°
